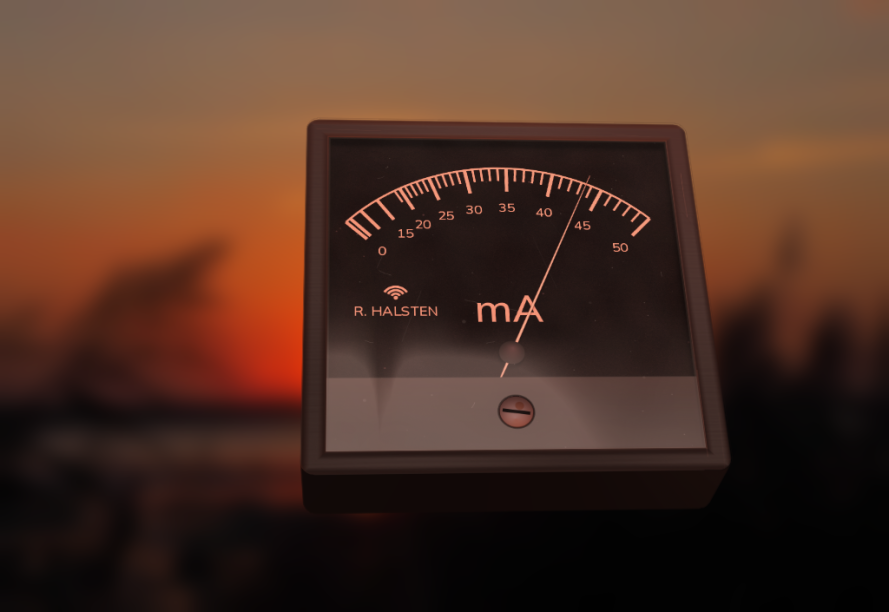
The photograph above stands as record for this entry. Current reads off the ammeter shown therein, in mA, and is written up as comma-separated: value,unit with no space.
43.5,mA
